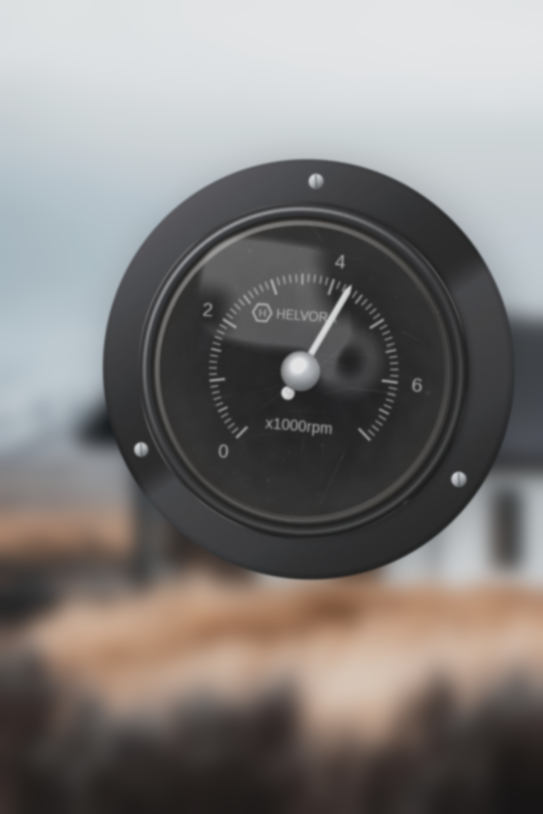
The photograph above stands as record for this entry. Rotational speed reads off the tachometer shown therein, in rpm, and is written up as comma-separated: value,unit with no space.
4300,rpm
